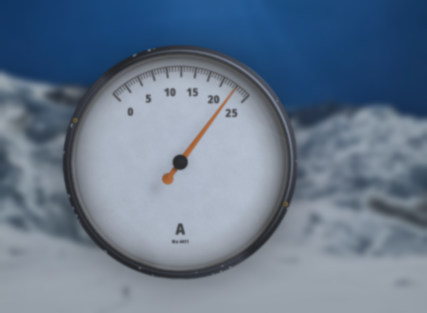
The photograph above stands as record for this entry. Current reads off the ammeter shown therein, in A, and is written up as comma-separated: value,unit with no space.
22.5,A
